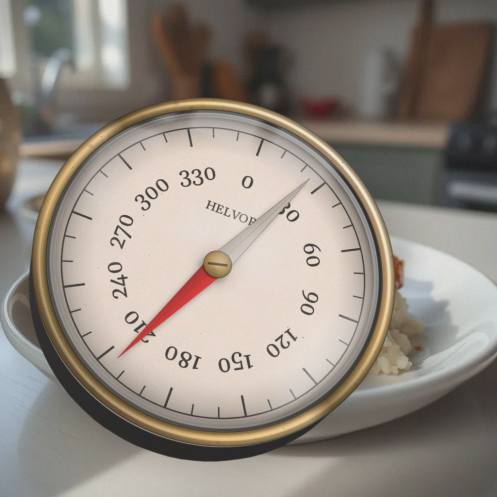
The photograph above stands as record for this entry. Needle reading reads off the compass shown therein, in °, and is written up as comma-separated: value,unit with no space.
205,°
